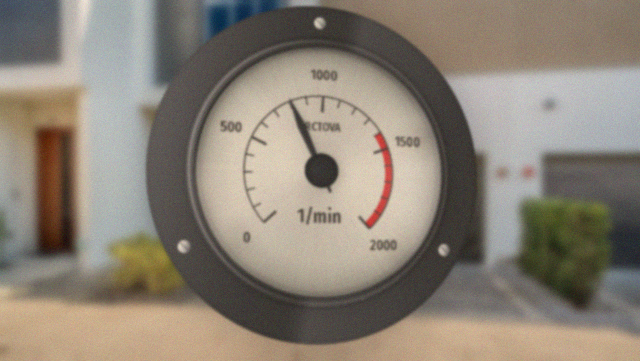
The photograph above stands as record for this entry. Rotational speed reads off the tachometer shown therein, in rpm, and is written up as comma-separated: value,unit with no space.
800,rpm
